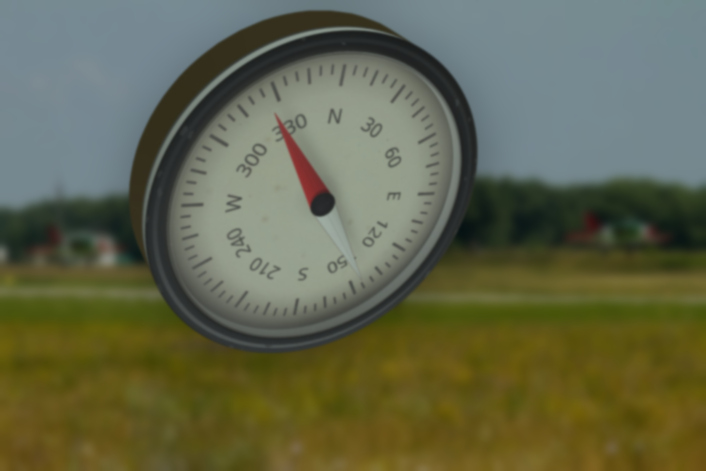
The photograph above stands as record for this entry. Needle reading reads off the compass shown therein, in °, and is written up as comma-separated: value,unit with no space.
325,°
